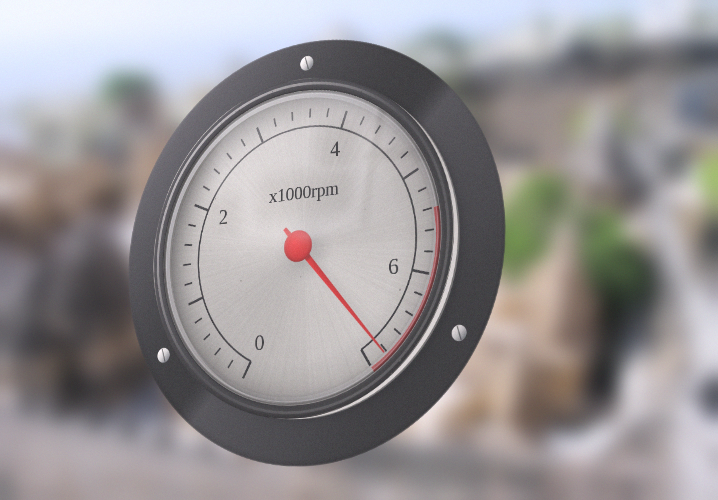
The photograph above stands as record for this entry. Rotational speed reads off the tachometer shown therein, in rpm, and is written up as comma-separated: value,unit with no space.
6800,rpm
